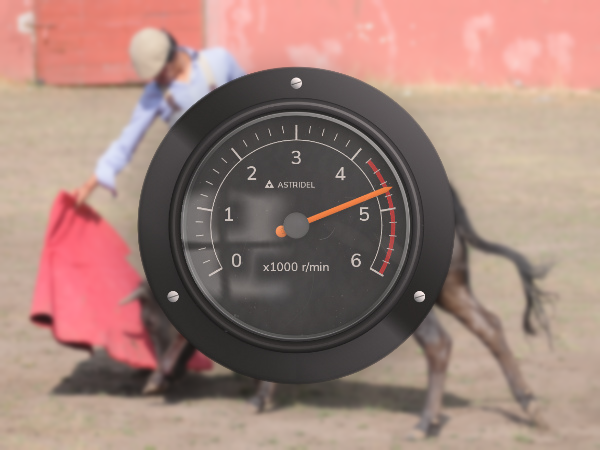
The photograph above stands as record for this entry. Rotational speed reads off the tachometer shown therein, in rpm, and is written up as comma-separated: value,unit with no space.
4700,rpm
